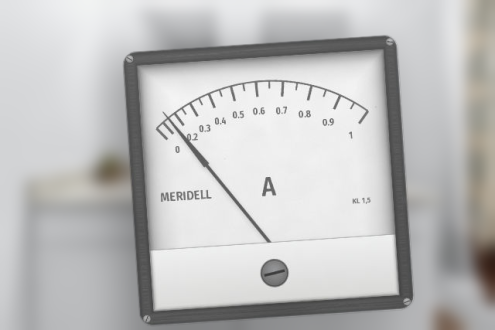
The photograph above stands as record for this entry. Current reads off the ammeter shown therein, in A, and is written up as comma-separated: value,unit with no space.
0.15,A
